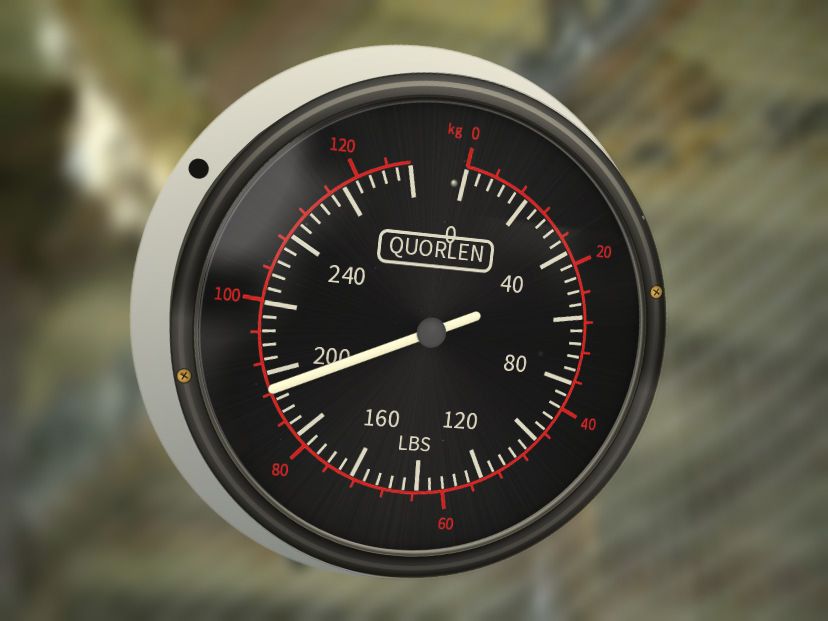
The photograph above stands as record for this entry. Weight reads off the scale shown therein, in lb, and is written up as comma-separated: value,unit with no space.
196,lb
